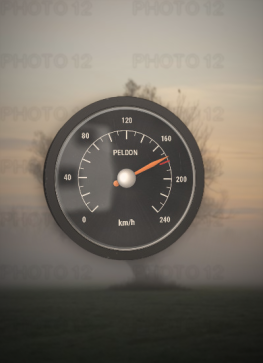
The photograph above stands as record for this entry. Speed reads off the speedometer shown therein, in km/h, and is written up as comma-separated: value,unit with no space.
175,km/h
